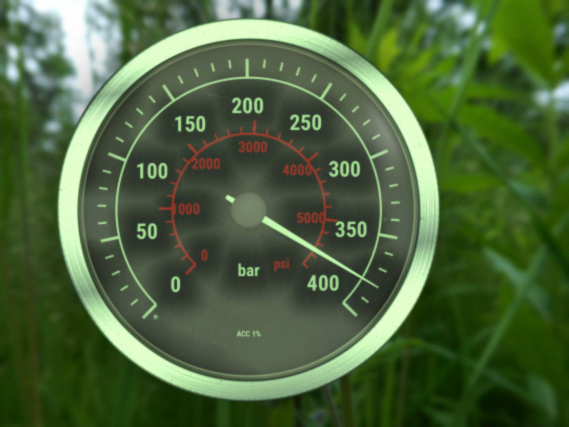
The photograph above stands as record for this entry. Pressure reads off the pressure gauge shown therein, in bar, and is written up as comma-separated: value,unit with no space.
380,bar
